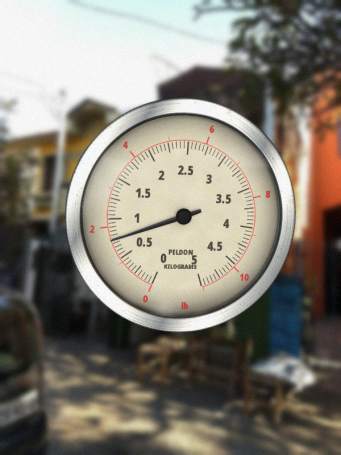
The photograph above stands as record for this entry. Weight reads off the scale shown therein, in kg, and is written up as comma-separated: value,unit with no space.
0.75,kg
